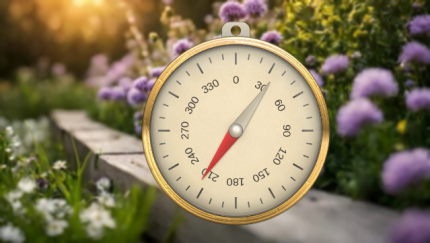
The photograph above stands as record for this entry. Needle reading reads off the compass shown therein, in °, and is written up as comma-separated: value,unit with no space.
215,°
